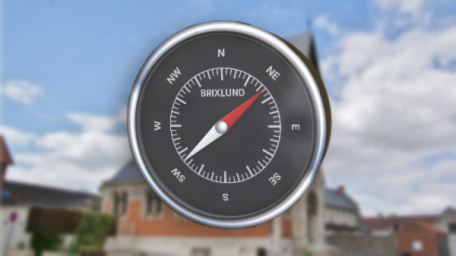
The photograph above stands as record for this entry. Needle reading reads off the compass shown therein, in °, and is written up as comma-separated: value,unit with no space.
50,°
